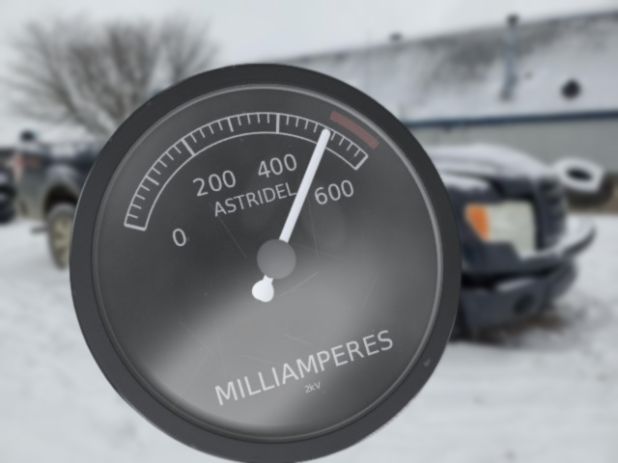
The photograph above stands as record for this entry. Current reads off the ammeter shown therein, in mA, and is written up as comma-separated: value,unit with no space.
500,mA
